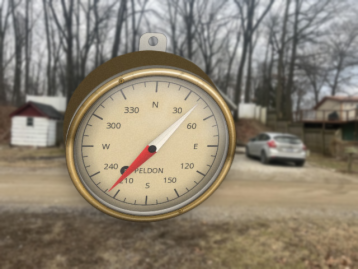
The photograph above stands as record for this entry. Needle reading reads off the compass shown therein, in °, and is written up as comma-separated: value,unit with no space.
220,°
